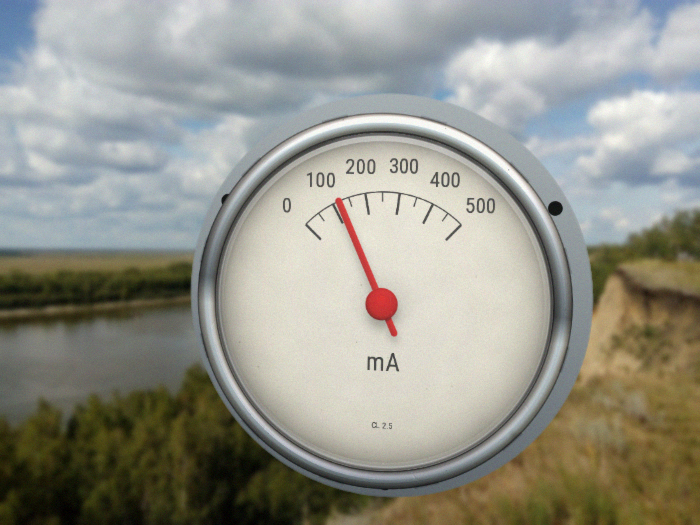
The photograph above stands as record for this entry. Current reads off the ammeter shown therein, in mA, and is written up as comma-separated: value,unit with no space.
125,mA
